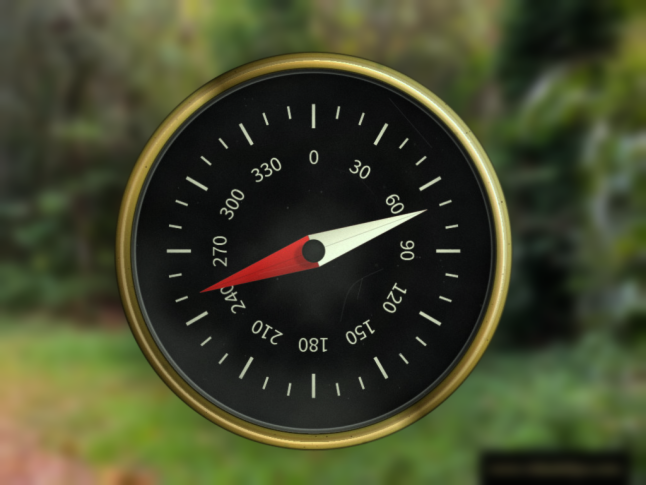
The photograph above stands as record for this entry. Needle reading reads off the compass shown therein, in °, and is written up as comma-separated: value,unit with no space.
250,°
